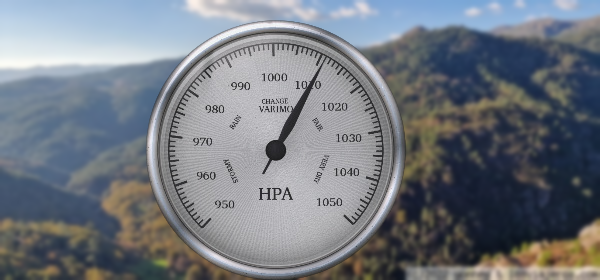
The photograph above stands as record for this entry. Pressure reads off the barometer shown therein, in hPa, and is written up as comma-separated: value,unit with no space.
1011,hPa
